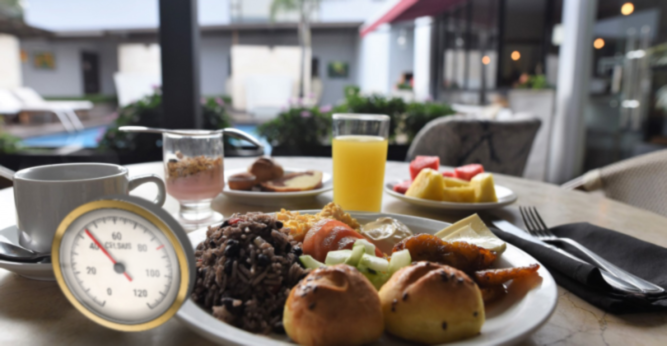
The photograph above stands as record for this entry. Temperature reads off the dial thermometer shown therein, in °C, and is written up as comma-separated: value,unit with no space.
45,°C
